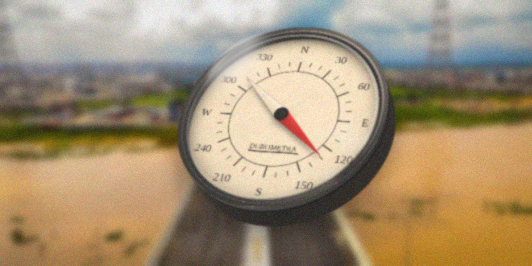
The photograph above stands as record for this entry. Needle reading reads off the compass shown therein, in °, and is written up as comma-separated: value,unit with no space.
130,°
